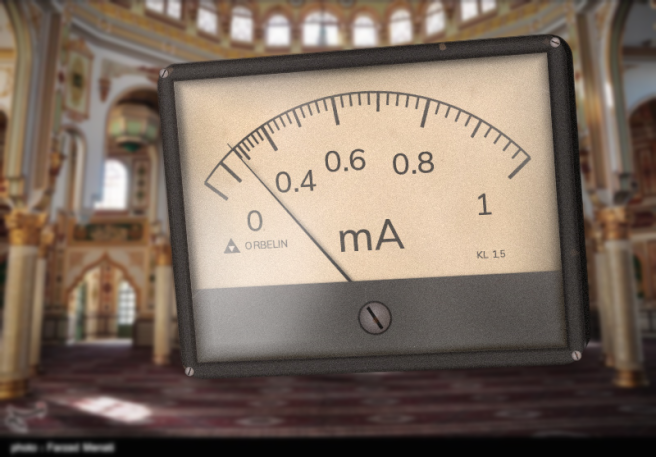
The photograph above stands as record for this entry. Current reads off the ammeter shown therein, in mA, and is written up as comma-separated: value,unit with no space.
0.28,mA
